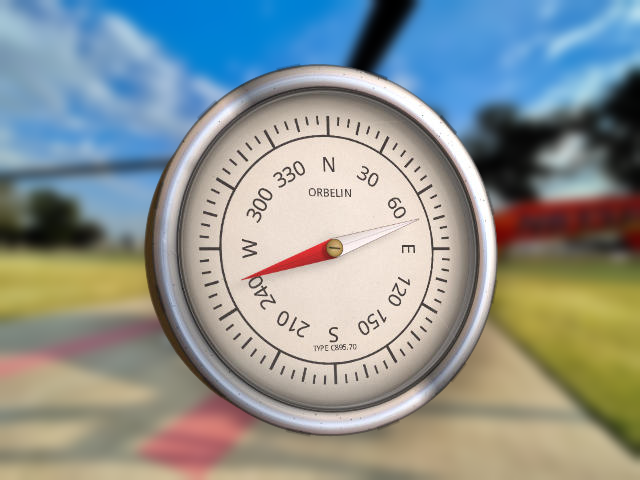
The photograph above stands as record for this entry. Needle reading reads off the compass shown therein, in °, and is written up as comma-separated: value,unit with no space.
252.5,°
